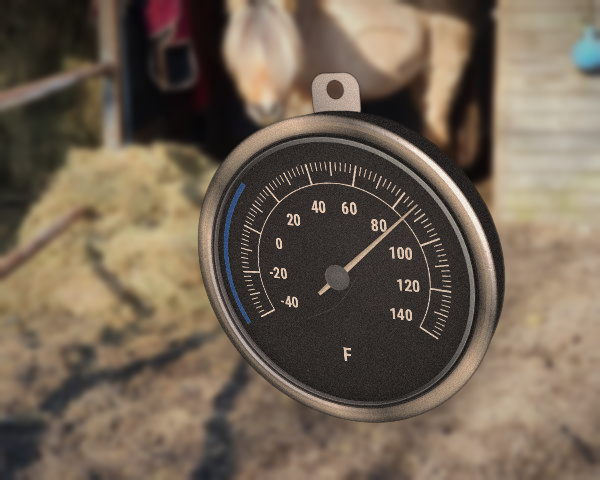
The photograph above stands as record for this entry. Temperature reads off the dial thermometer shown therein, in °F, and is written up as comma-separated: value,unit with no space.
86,°F
